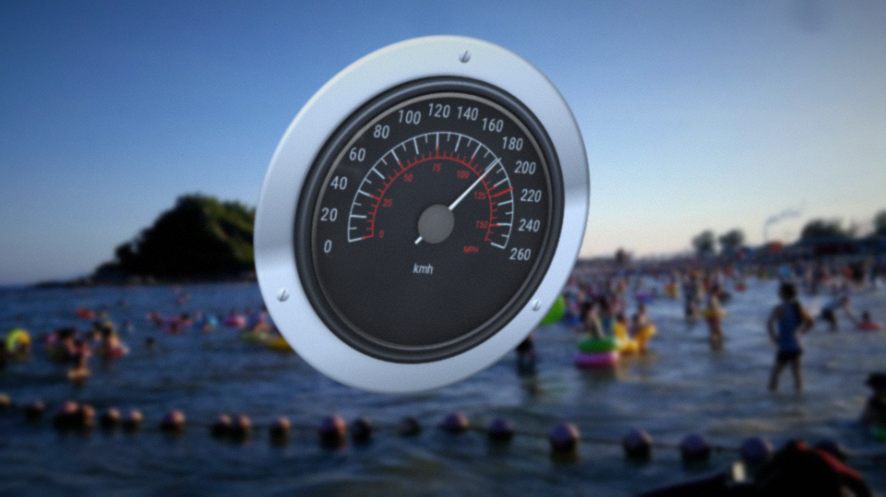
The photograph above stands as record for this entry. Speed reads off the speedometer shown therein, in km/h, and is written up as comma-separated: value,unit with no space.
180,km/h
